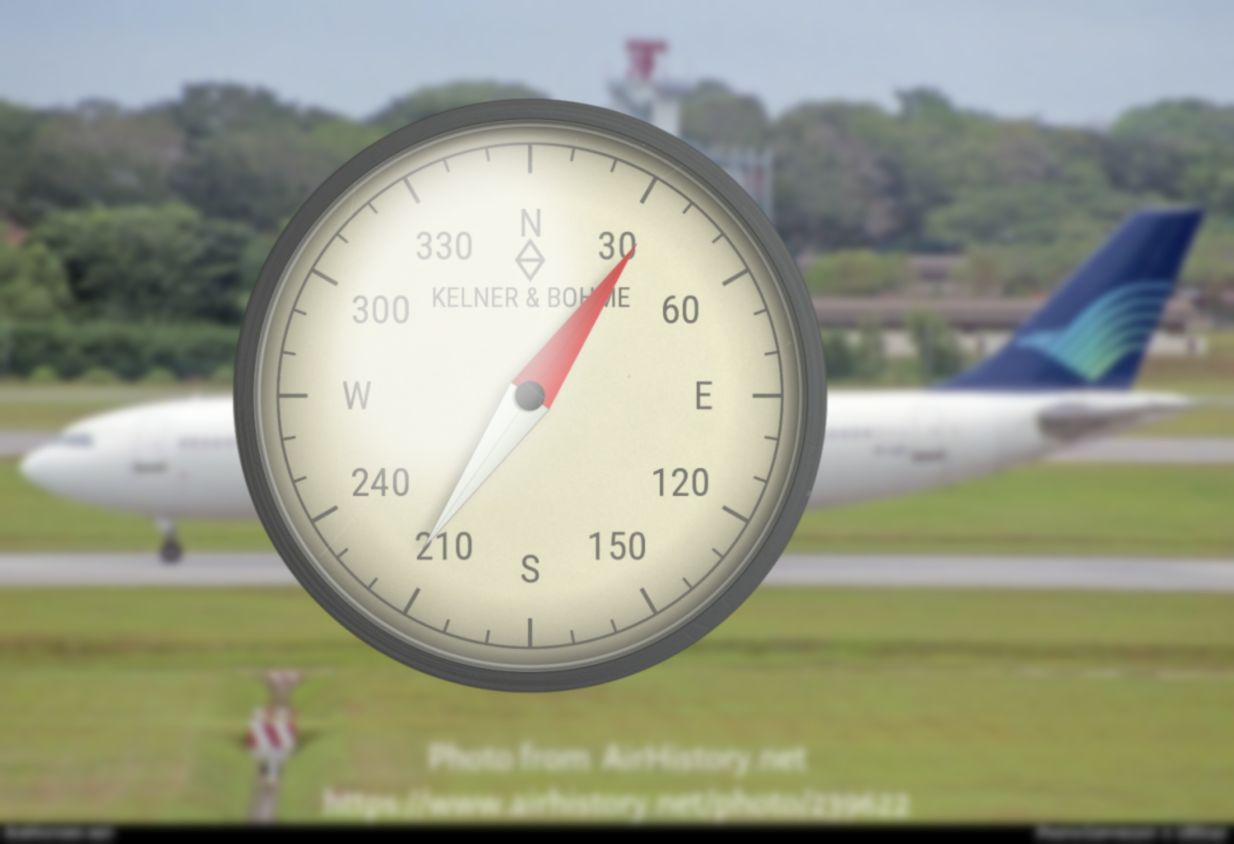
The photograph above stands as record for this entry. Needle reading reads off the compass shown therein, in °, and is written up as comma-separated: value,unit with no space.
35,°
